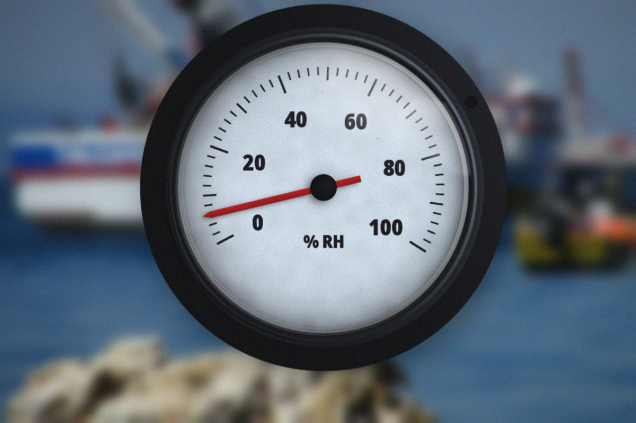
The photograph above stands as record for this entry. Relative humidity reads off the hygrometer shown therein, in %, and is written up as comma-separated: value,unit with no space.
6,%
